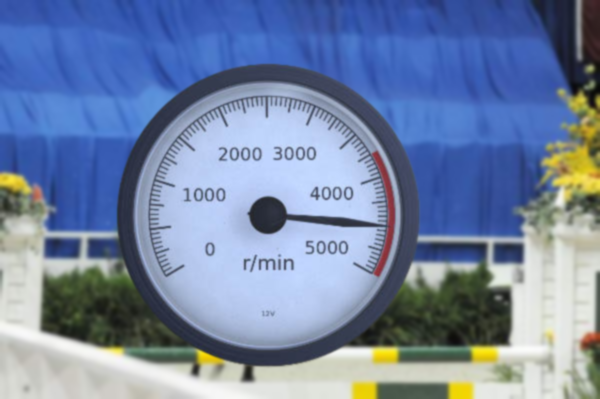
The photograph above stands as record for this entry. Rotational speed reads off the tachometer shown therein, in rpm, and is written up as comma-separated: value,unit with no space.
4500,rpm
